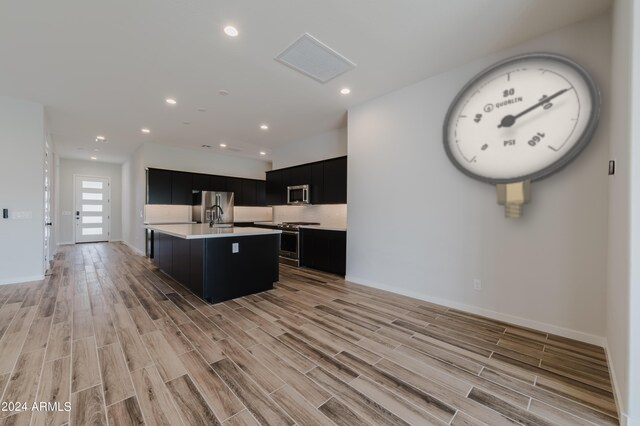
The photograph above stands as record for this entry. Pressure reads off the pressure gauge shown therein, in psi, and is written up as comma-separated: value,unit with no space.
120,psi
